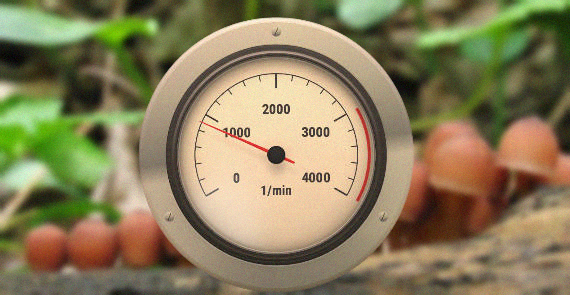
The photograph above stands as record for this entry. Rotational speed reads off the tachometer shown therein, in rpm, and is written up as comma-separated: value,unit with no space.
900,rpm
